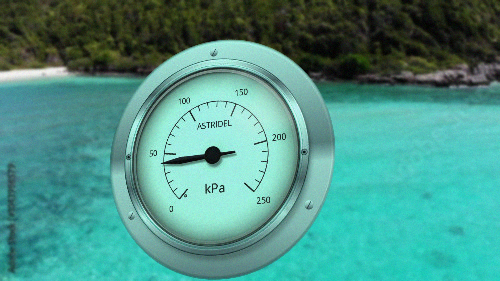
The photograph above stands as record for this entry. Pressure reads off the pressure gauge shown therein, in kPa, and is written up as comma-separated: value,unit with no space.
40,kPa
